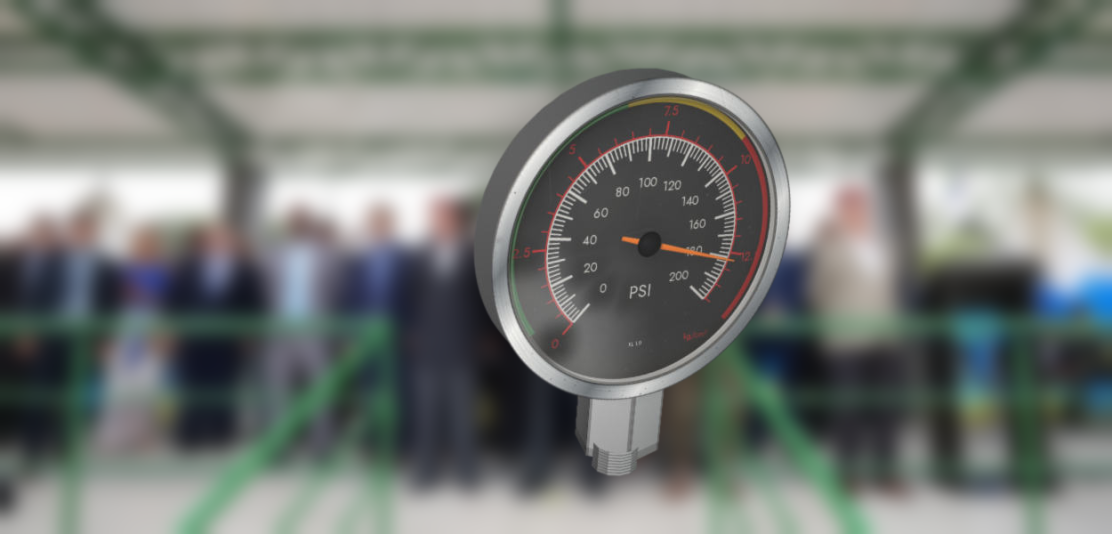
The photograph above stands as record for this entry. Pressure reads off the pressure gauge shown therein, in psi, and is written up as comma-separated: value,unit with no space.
180,psi
